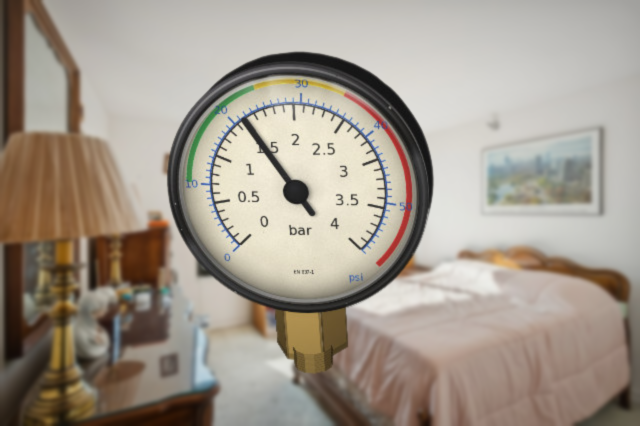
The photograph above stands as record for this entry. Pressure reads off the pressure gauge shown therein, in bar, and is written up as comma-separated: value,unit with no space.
1.5,bar
